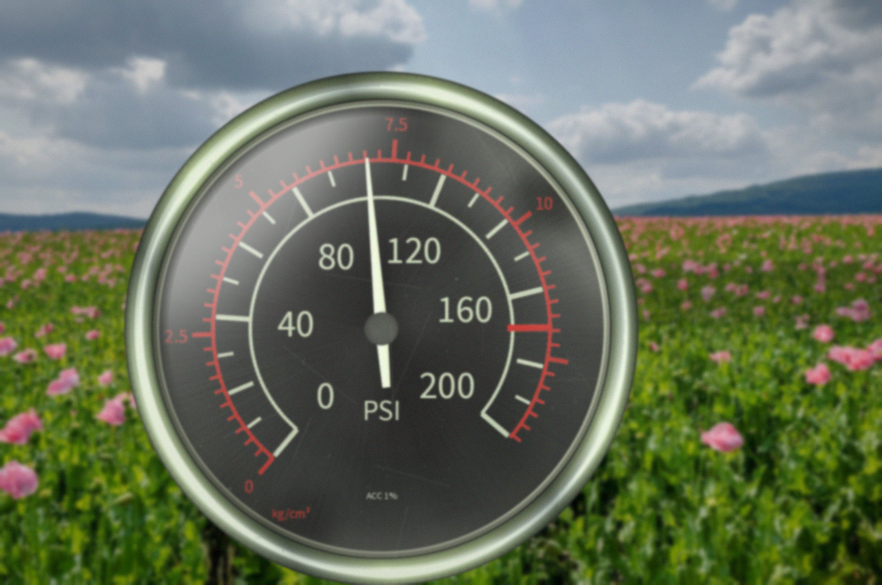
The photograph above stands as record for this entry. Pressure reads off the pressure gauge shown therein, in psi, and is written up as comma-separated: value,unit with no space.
100,psi
